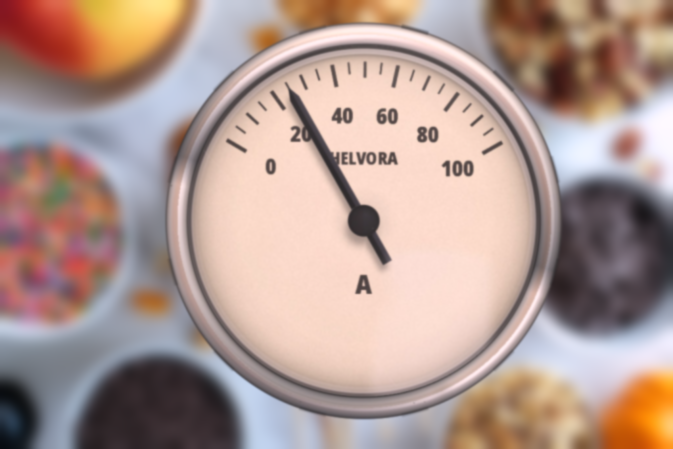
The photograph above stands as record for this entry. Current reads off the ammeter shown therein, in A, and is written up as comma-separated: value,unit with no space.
25,A
